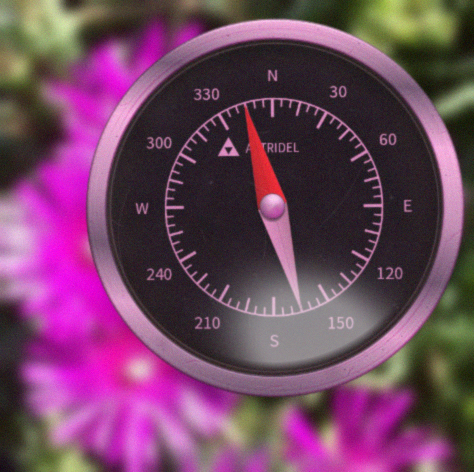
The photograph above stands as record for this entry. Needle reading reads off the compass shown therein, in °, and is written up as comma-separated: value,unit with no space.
345,°
